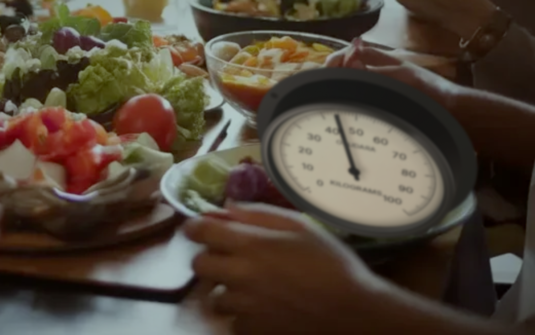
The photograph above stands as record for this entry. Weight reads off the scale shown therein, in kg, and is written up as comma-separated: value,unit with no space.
45,kg
